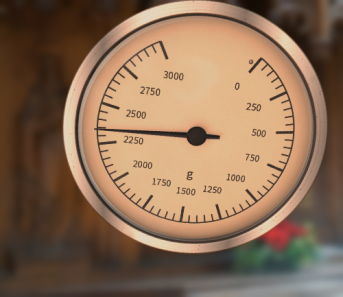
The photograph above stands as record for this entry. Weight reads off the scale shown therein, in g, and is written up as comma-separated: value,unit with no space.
2350,g
